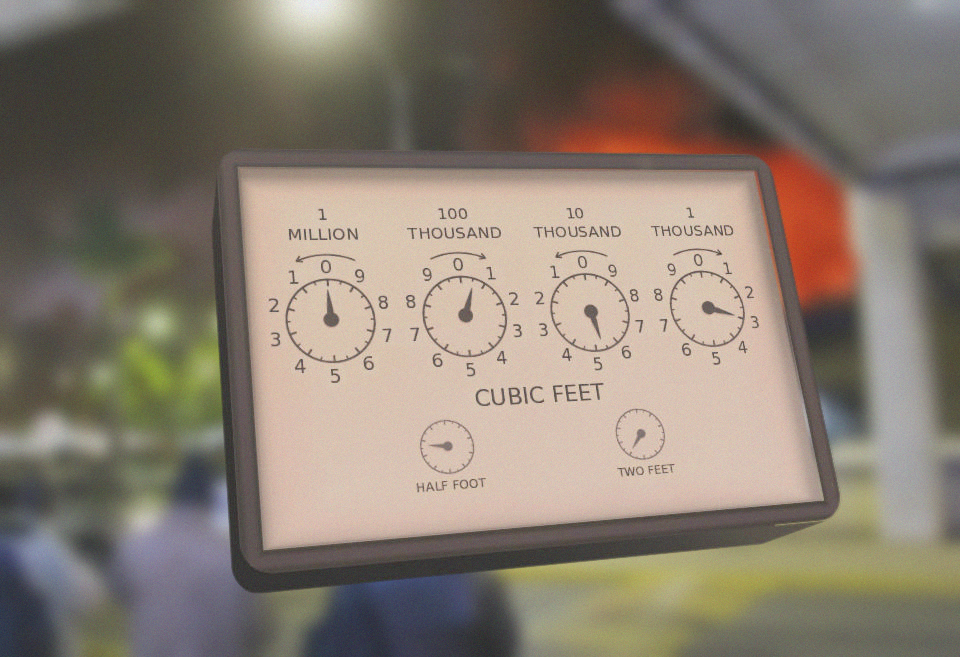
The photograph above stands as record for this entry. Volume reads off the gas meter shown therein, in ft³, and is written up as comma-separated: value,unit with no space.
5300,ft³
